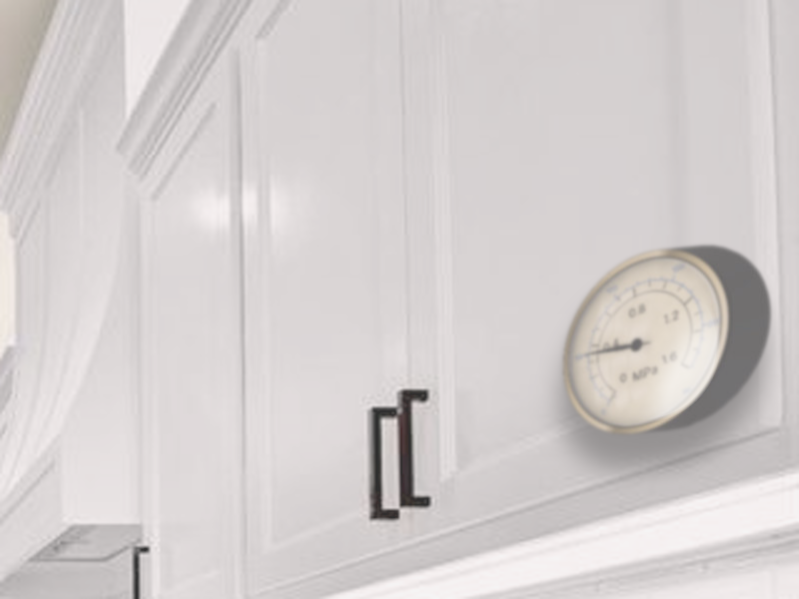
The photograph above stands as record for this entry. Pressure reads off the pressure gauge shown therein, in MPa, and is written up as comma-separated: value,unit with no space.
0.35,MPa
